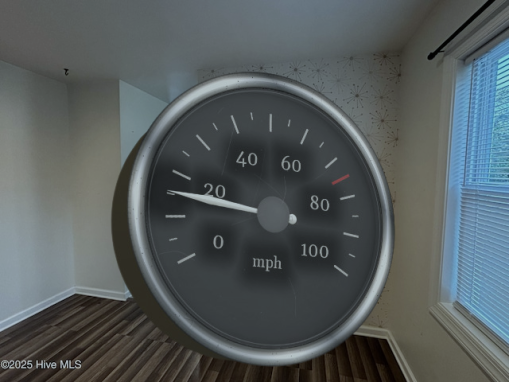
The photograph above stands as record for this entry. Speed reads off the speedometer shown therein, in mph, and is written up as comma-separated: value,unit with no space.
15,mph
